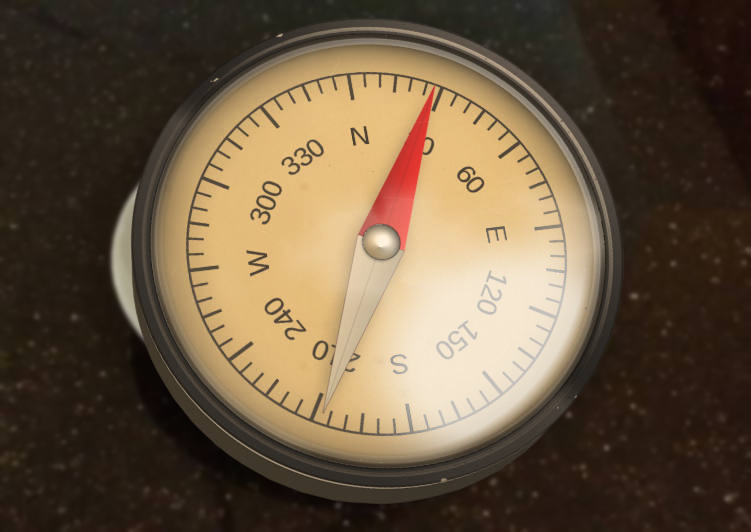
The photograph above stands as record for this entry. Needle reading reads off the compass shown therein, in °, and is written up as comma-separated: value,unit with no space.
27.5,°
